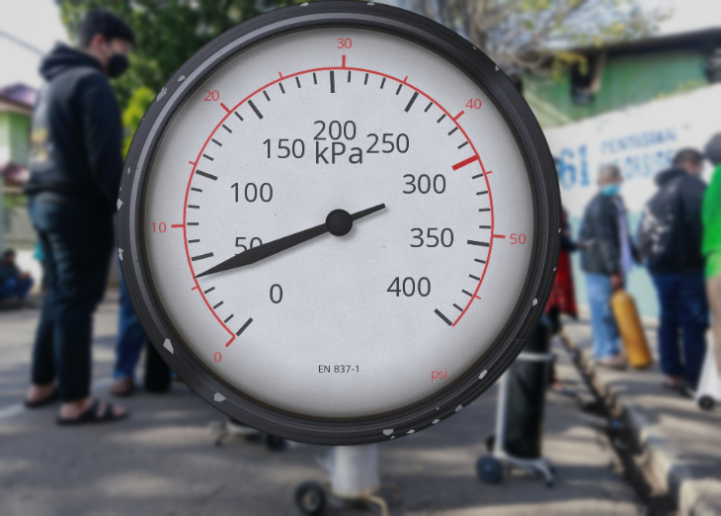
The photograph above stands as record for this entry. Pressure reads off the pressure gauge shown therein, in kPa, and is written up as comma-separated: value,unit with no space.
40,kPa
